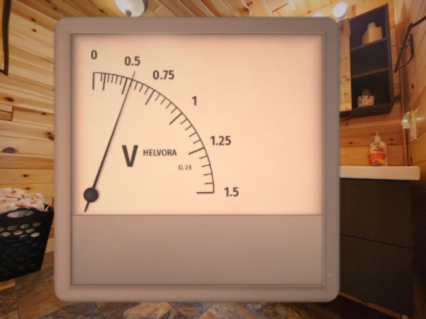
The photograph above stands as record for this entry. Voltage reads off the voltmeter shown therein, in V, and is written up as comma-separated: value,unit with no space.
0.55,V
